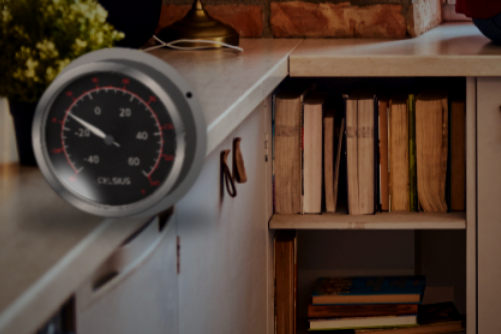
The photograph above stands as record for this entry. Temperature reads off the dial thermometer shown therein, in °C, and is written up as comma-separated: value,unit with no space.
-12,°C
